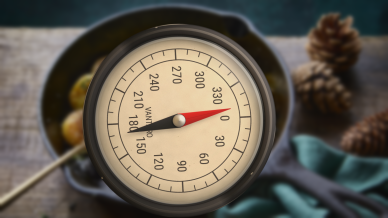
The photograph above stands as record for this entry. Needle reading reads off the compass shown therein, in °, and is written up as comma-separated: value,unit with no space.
350,°
